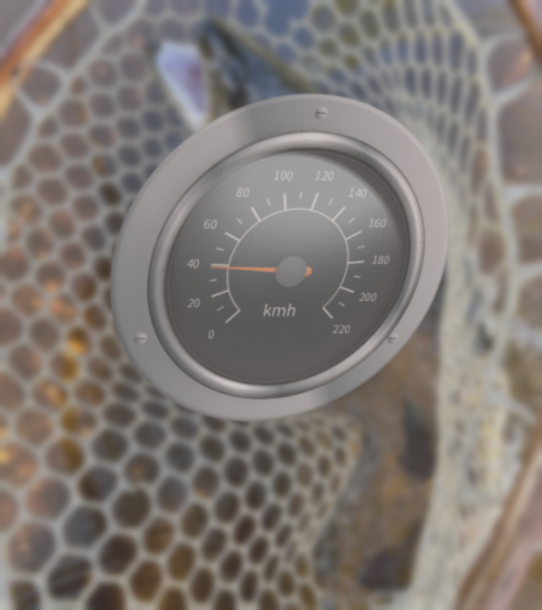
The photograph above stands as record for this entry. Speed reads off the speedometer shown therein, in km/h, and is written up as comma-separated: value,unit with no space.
40,km/h
